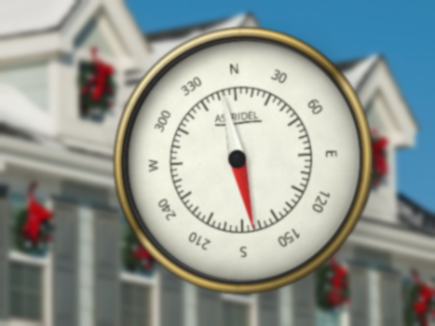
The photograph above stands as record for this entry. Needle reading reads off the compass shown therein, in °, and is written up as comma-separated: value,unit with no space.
170,°
